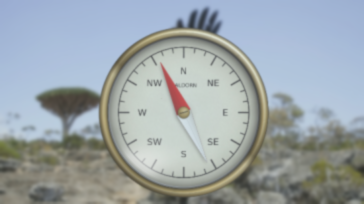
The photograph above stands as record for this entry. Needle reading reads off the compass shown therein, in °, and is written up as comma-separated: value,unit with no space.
335,°
